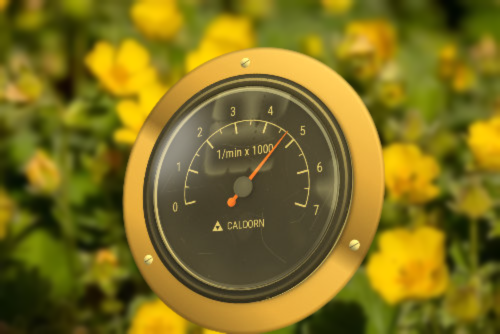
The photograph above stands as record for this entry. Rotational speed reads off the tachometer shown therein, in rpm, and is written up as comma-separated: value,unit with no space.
4750,rpm
